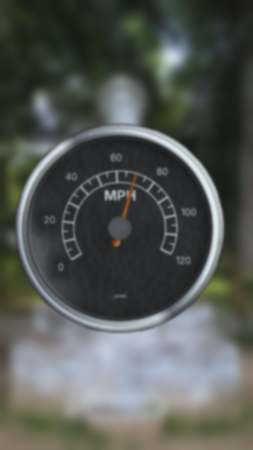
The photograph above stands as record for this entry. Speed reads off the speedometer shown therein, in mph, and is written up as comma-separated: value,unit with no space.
70,mph
